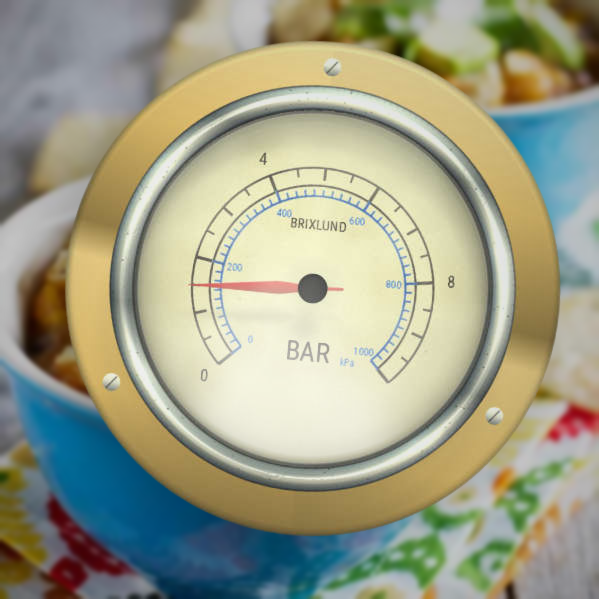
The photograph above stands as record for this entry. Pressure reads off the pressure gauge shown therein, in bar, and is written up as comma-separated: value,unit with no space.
1.5,bar
